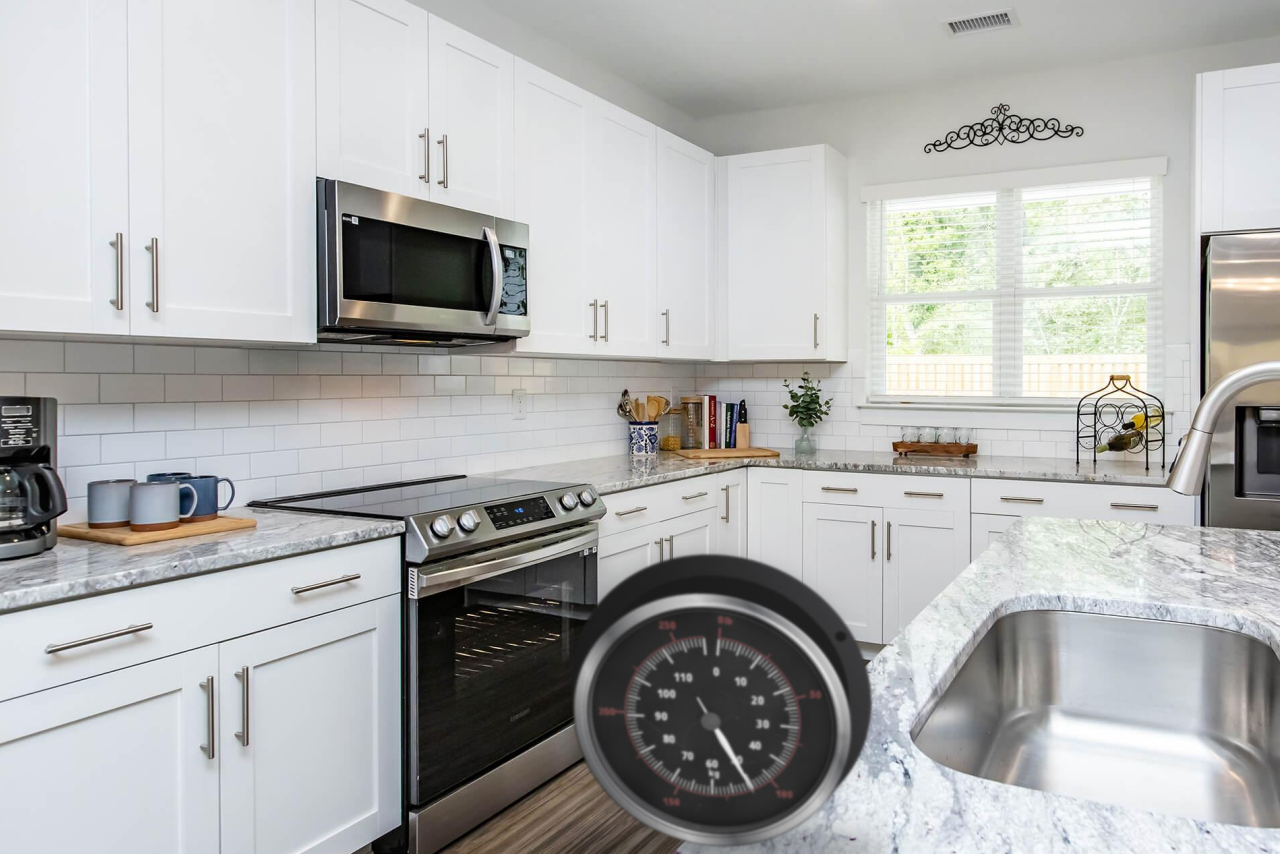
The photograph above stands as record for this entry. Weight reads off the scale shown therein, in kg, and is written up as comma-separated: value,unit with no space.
50,kg
